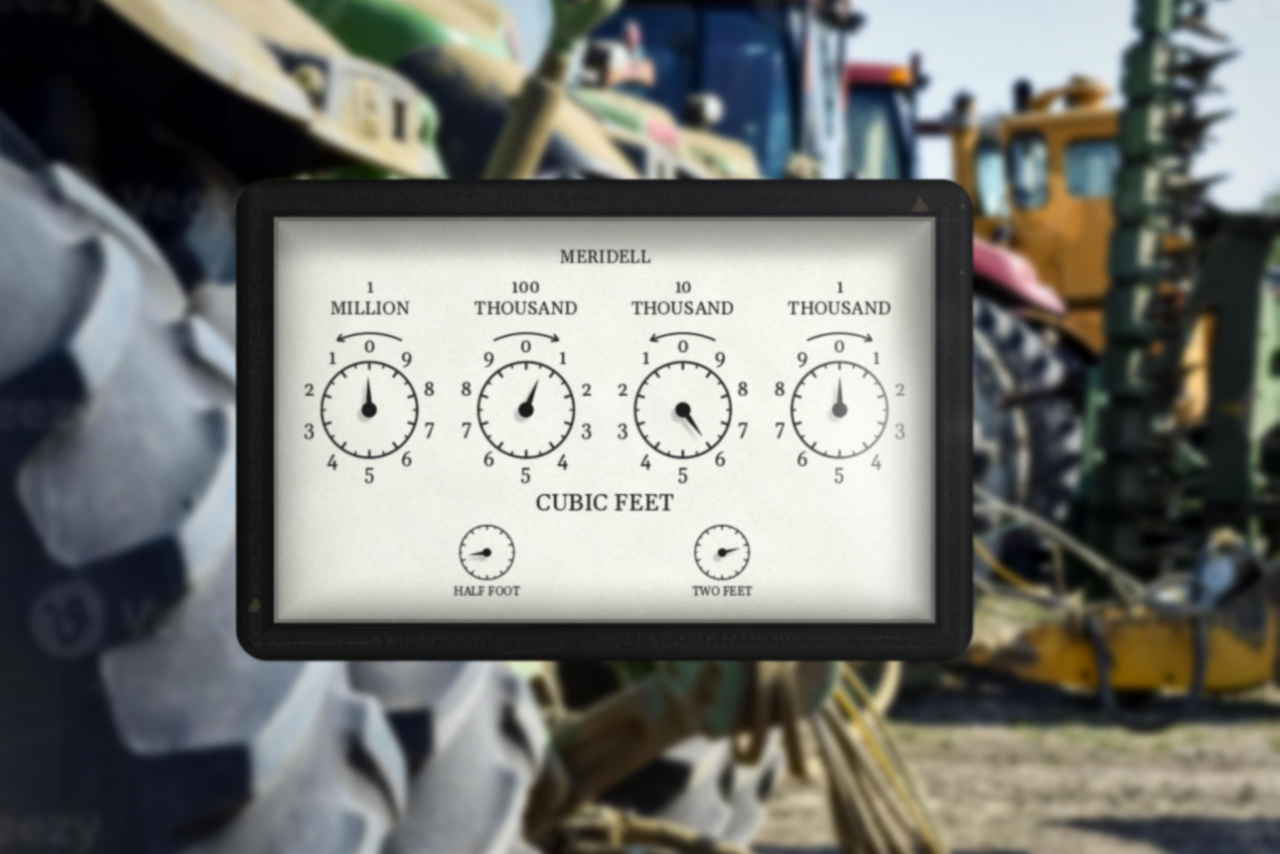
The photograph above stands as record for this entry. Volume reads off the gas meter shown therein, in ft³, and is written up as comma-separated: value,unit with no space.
6000,ft³
